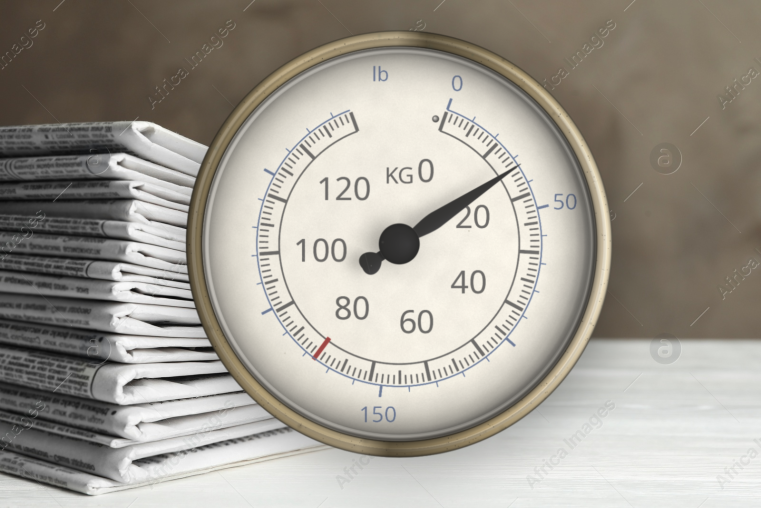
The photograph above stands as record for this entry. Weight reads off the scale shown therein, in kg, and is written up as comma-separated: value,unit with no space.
15,kg
